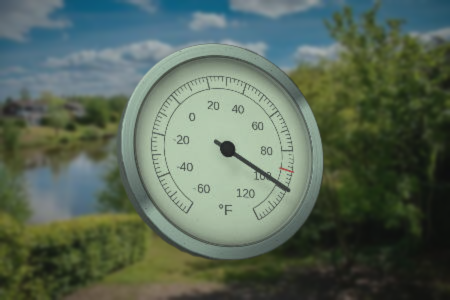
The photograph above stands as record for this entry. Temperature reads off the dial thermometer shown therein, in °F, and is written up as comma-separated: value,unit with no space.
100,°F
